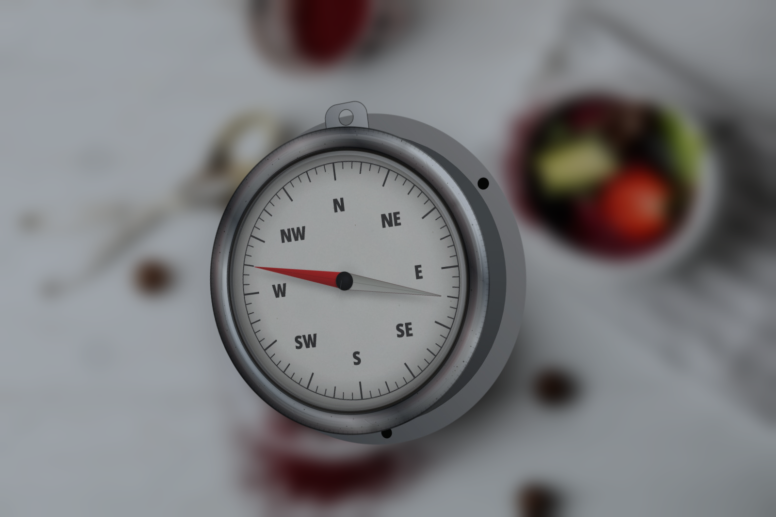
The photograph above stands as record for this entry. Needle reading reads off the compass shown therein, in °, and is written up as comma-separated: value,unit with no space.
285,°
